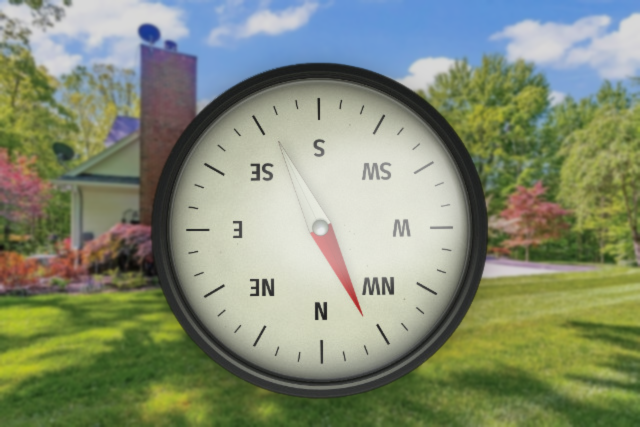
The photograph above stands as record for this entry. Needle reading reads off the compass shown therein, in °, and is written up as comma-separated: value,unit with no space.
335,°
